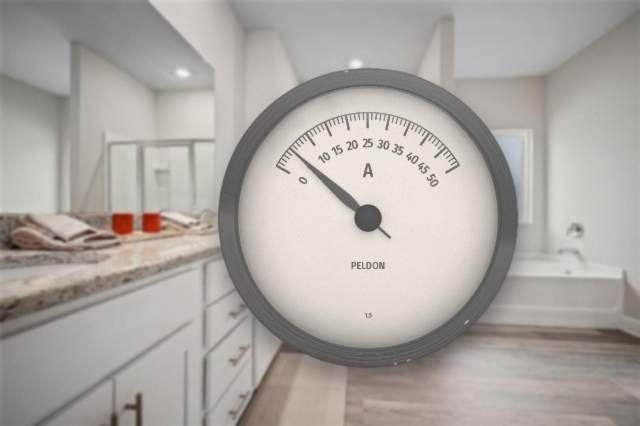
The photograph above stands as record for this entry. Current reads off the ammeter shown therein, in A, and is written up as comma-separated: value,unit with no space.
5,A
